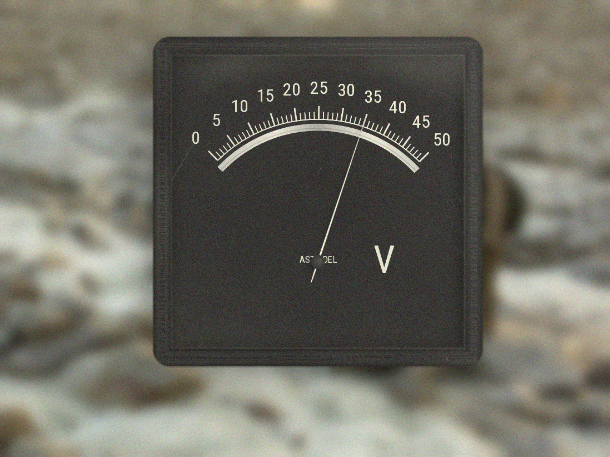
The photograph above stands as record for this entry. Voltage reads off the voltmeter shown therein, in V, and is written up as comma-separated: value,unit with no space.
35,V
